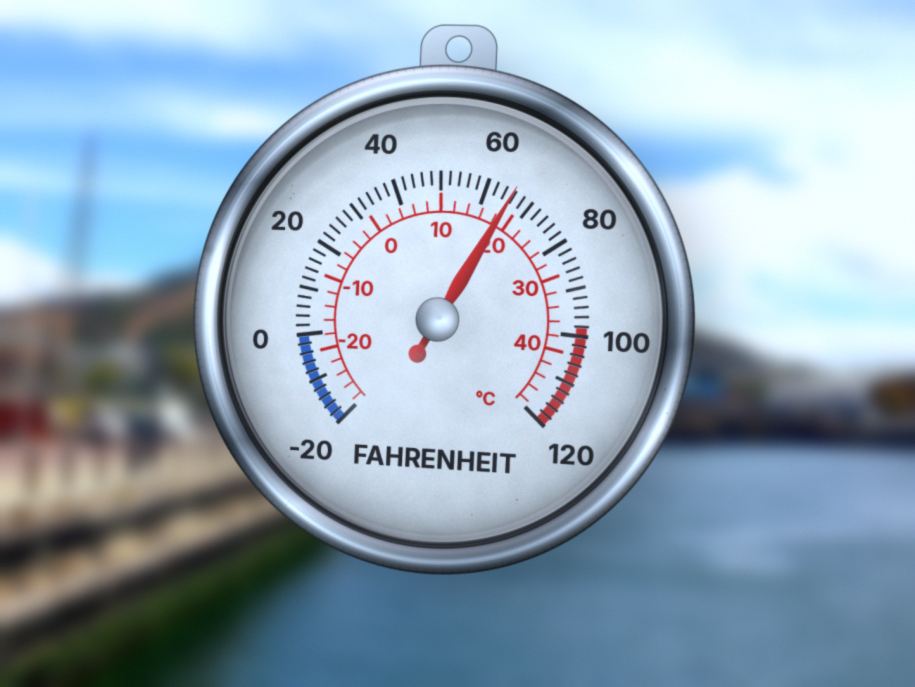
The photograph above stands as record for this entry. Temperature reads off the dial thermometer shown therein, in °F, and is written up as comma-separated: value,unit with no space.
66,°F
